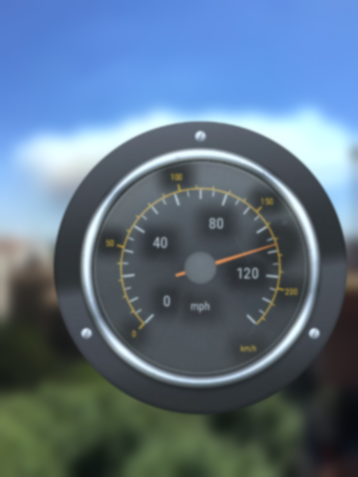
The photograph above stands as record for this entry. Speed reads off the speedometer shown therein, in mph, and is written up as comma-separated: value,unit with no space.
107.5,mph
